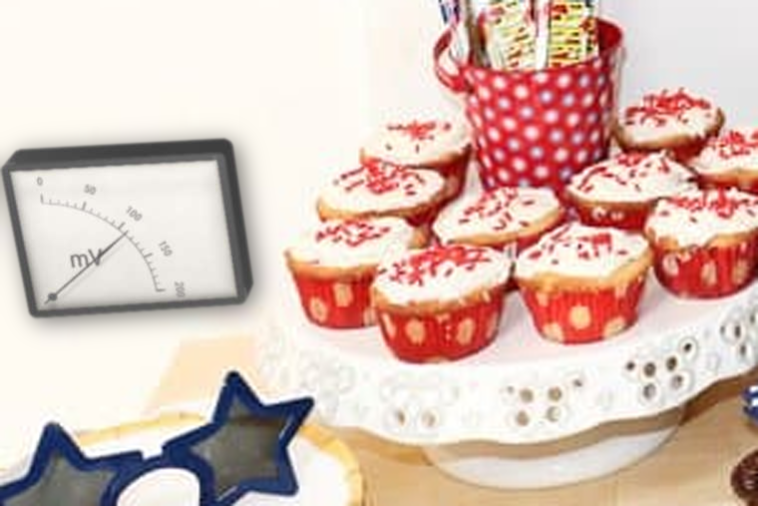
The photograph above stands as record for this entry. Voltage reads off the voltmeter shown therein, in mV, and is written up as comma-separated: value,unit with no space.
110,mV
